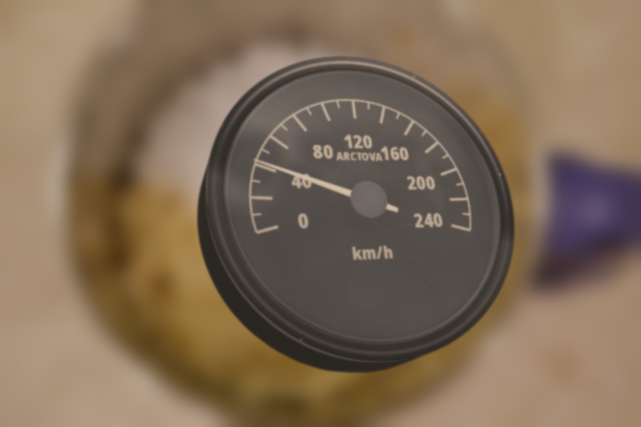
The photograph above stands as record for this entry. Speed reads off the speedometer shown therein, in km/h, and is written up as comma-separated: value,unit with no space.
40,km/h
